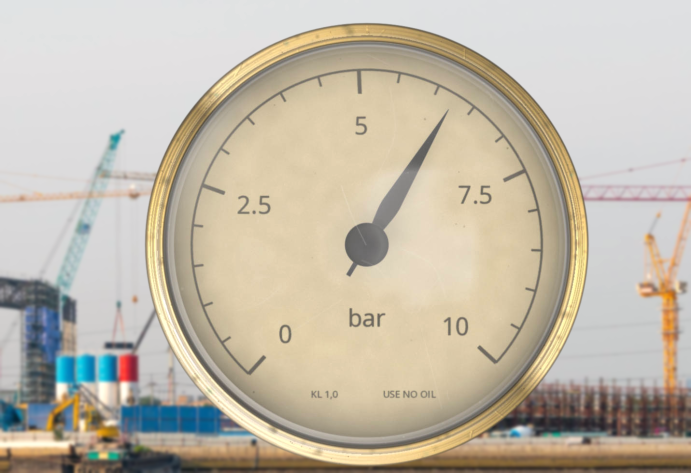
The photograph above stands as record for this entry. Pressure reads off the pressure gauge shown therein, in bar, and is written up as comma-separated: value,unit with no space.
6.25,bar
